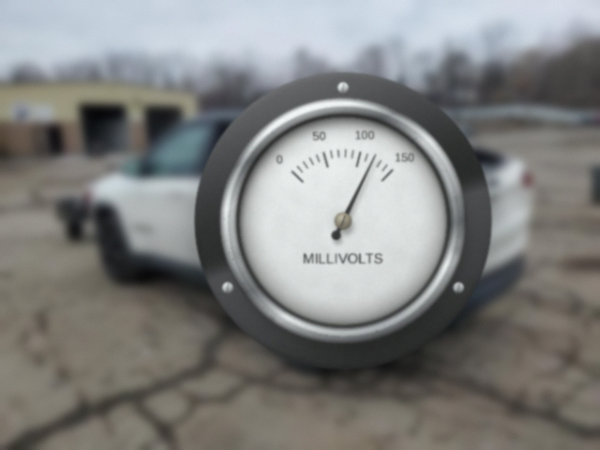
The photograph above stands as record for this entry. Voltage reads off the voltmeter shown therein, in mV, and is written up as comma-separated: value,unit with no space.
120,mV
